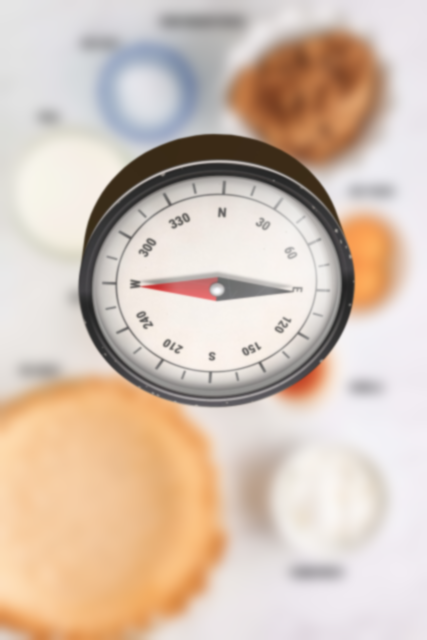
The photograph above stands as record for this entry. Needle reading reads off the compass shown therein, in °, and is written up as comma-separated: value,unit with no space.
270,°
